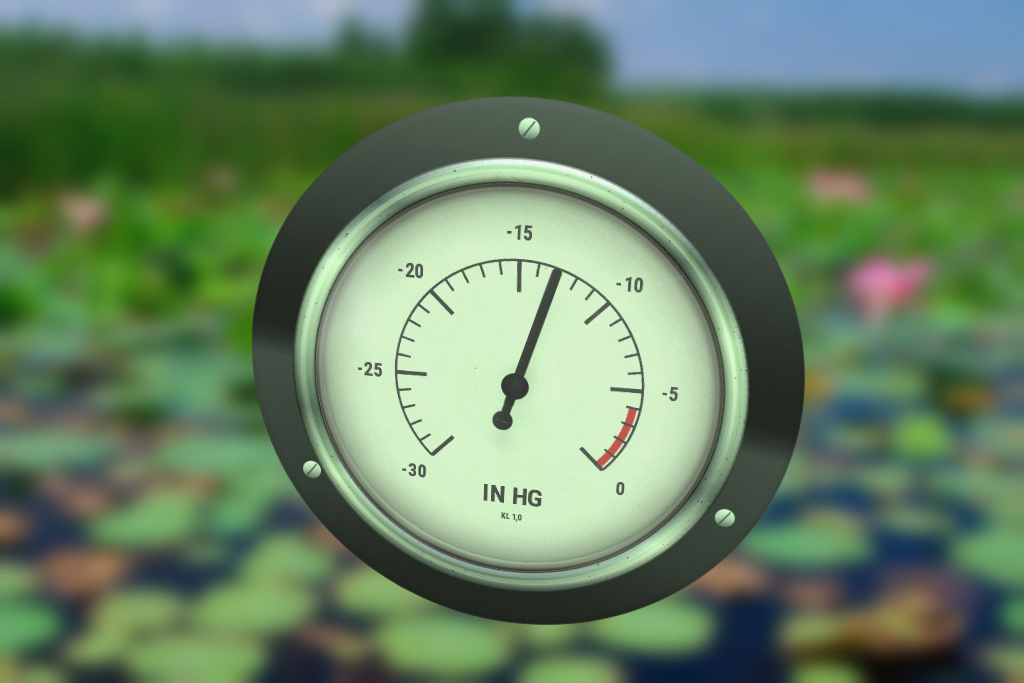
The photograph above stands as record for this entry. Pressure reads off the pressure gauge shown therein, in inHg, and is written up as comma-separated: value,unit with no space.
-13,inHg
